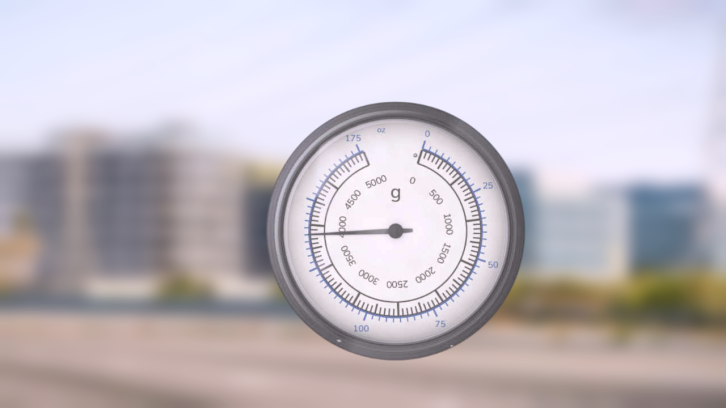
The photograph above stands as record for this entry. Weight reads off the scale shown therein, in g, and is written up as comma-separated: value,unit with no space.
3900,g
